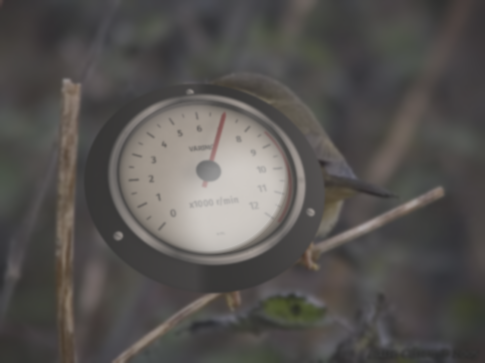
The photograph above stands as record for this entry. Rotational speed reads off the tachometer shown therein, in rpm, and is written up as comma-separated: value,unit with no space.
7000,rpm
